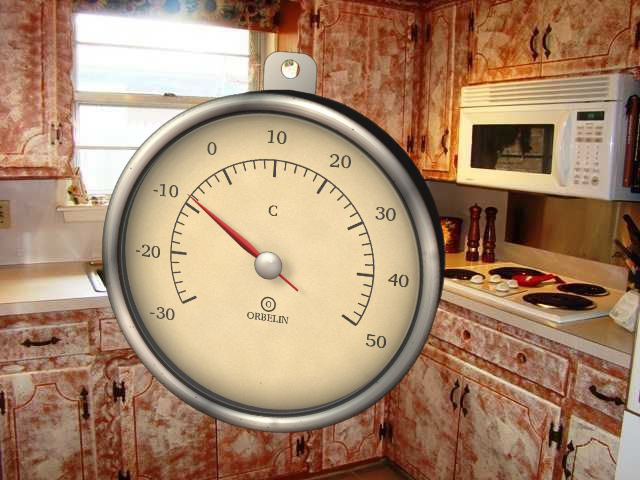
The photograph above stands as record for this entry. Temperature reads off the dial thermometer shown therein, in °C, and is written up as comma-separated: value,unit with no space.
-8,°C
